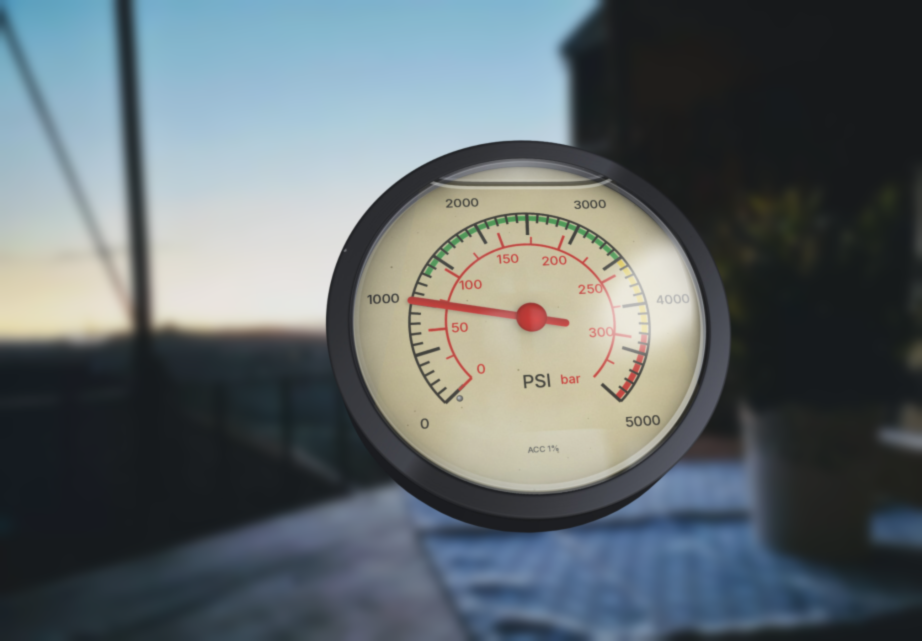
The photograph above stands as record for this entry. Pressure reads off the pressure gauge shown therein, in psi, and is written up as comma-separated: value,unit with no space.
1000,psi
